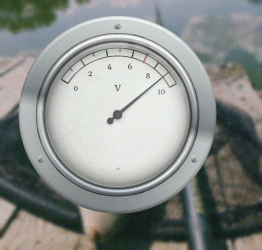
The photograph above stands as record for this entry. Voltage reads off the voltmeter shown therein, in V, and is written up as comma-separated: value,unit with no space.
9,V
